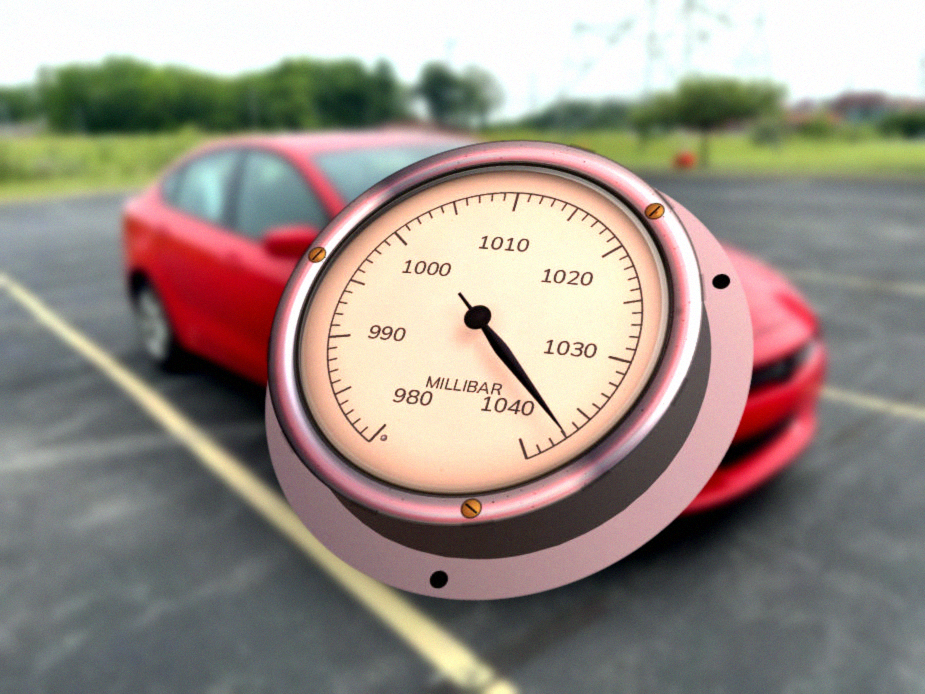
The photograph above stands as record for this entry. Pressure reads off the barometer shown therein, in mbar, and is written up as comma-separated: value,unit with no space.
1037,mbar
